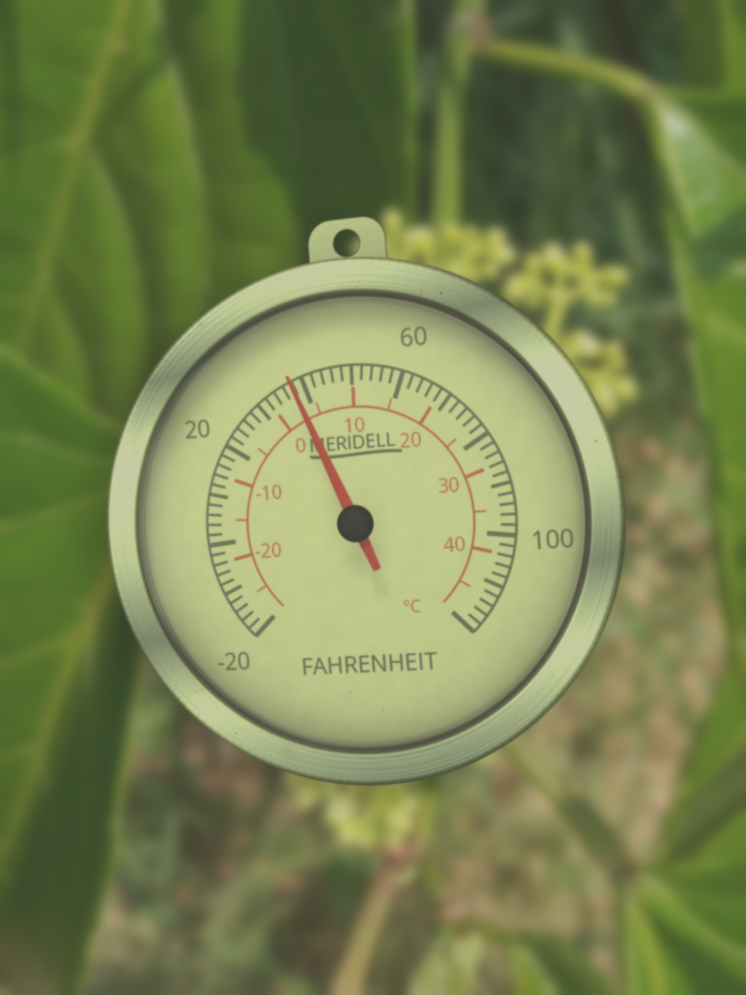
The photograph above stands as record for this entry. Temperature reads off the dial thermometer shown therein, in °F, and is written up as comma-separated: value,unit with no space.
38,°F
